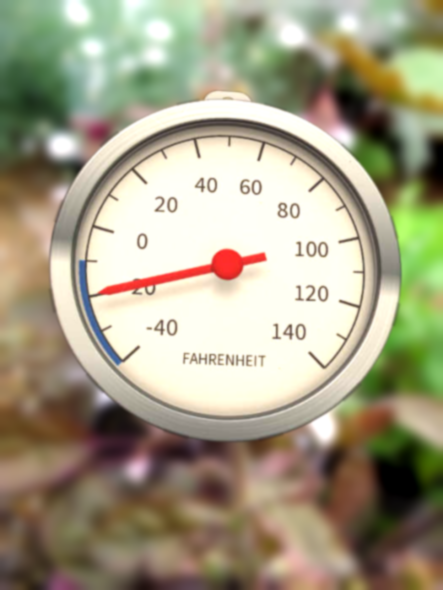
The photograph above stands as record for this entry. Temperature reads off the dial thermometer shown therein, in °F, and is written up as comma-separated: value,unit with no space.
-20,°F
